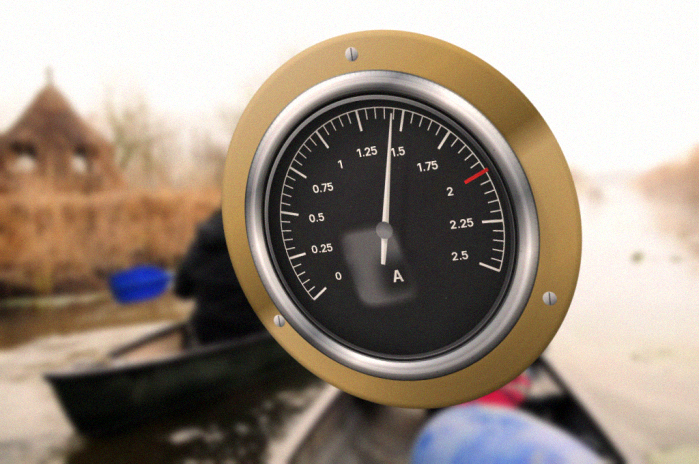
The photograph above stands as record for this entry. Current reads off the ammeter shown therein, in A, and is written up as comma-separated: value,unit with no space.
1.45,A
